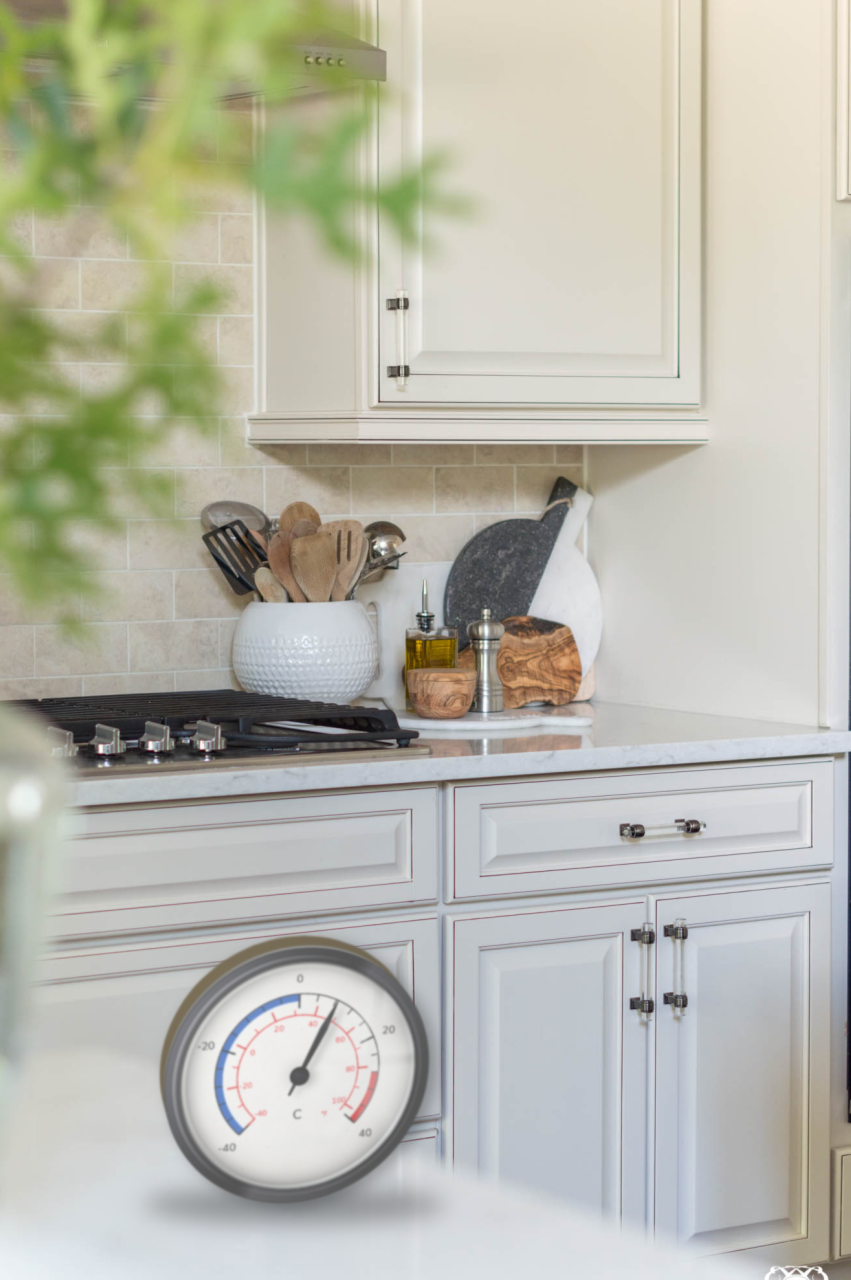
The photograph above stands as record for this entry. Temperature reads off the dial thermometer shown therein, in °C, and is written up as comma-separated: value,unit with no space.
8,°C
